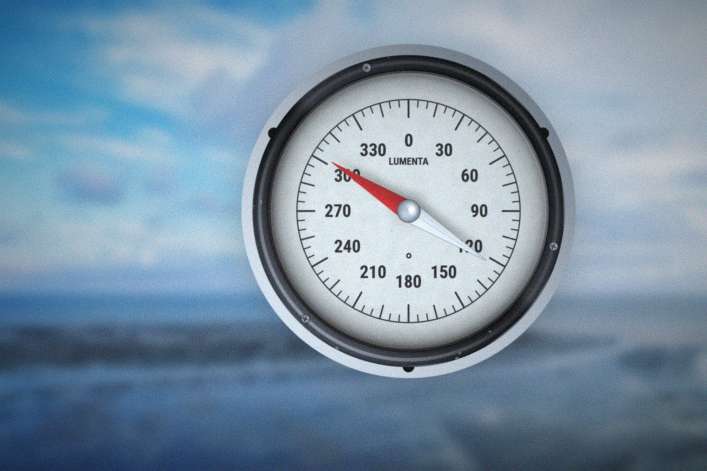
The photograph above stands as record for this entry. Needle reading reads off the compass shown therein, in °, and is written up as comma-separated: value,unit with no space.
302.5,°
